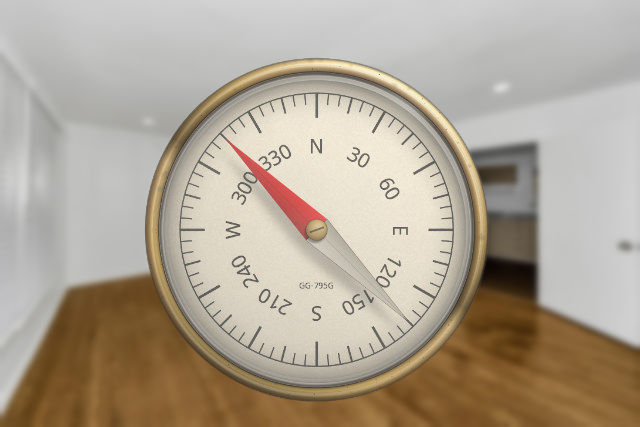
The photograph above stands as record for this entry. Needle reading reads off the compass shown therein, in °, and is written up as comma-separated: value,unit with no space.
315,°
